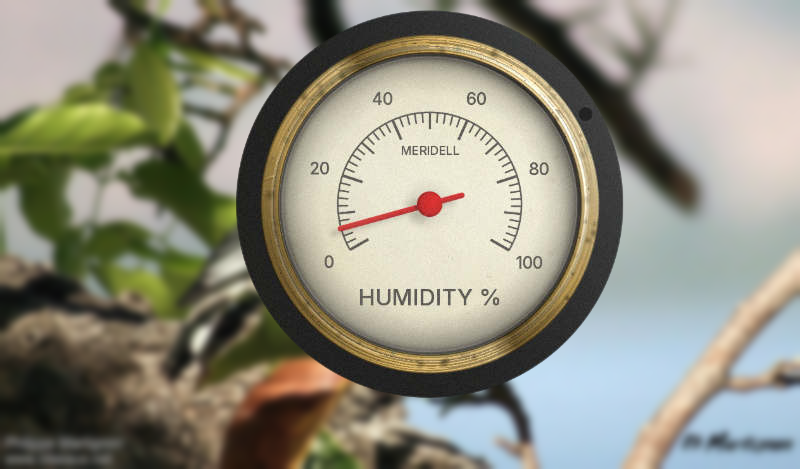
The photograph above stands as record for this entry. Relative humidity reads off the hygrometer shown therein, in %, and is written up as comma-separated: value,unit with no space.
6,%
